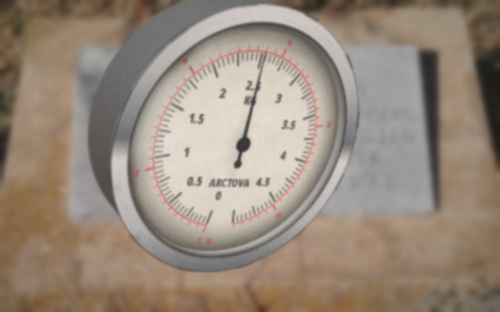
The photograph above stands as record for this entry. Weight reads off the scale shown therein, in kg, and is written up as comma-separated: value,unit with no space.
2.5,kg
